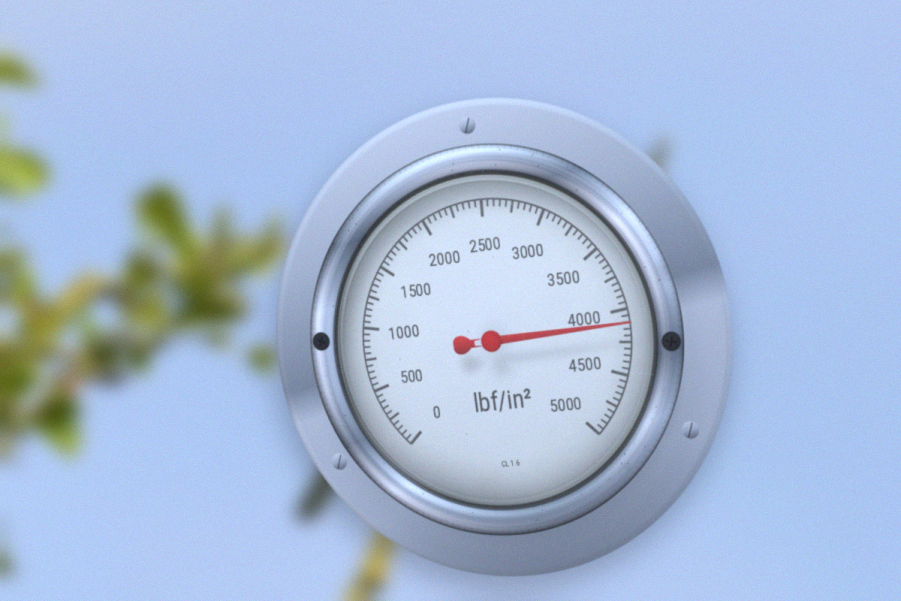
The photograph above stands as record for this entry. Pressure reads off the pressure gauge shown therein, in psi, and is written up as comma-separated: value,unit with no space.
4100,psi
